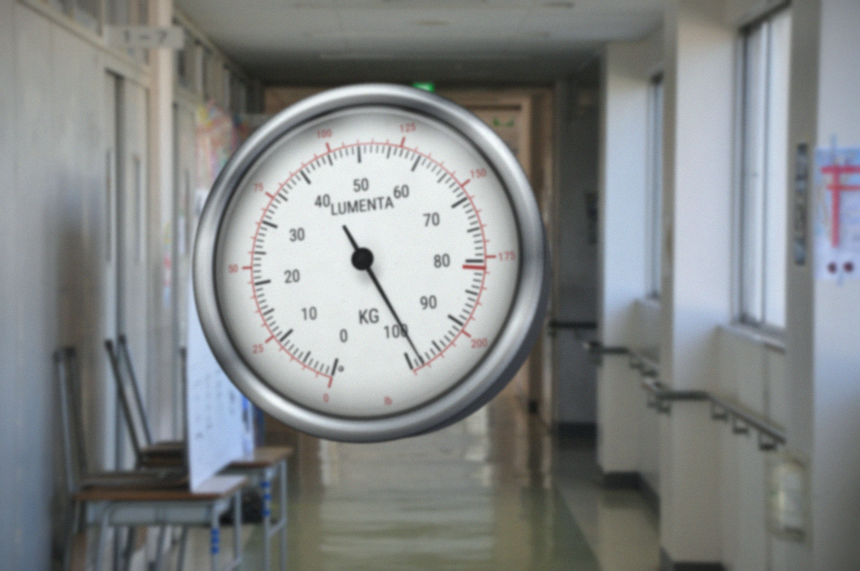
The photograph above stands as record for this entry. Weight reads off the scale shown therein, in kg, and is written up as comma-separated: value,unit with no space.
98,kg
